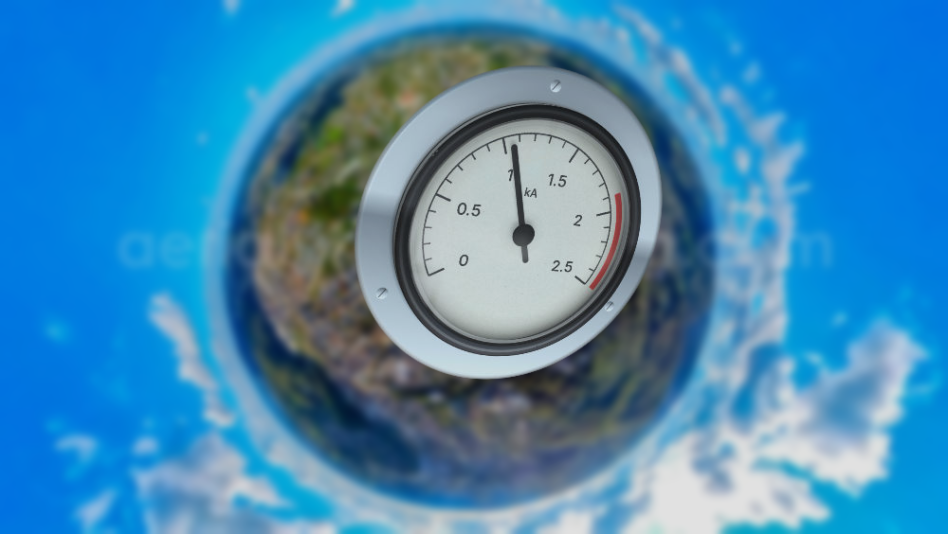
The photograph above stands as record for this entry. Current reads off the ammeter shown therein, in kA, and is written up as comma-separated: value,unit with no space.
1.05,kA
